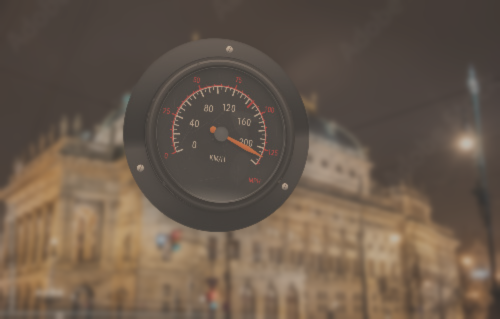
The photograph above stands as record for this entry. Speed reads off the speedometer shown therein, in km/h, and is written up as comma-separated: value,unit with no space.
210,km/h
